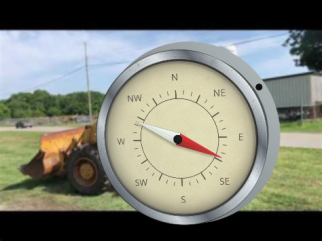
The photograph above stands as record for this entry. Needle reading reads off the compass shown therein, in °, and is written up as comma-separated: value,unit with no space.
115,°
